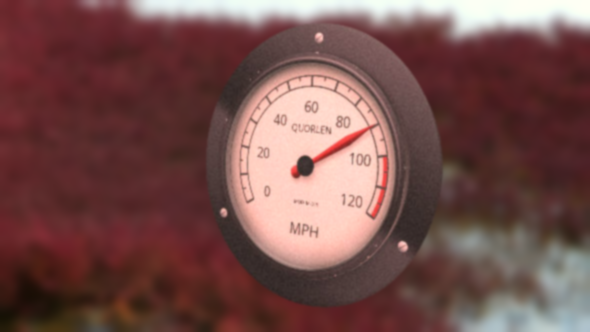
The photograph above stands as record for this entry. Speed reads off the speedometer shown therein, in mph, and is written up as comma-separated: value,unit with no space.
90,mph
